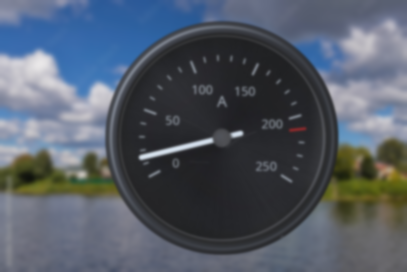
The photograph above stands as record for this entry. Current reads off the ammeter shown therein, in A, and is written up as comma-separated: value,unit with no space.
15,A
